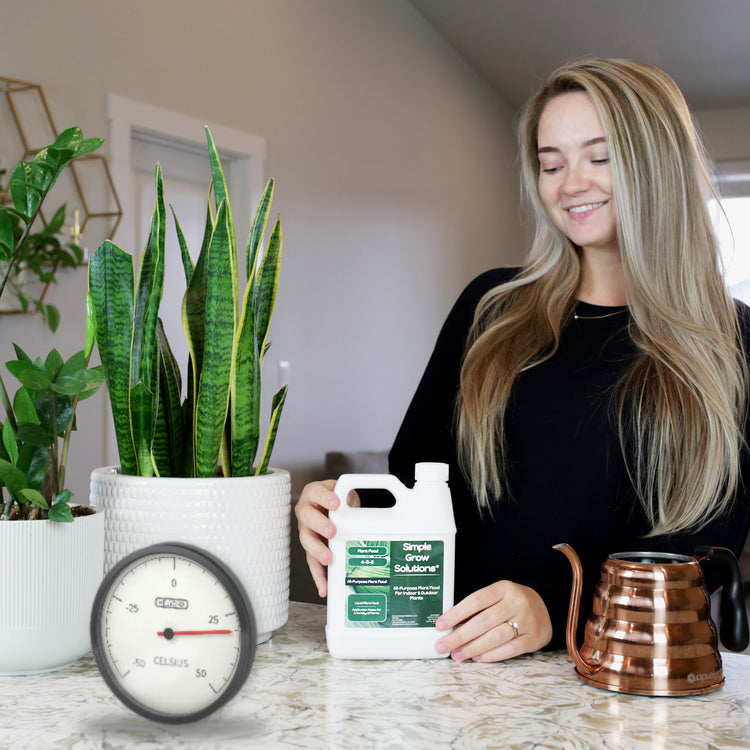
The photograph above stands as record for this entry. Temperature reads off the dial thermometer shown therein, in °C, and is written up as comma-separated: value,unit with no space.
30,°C
